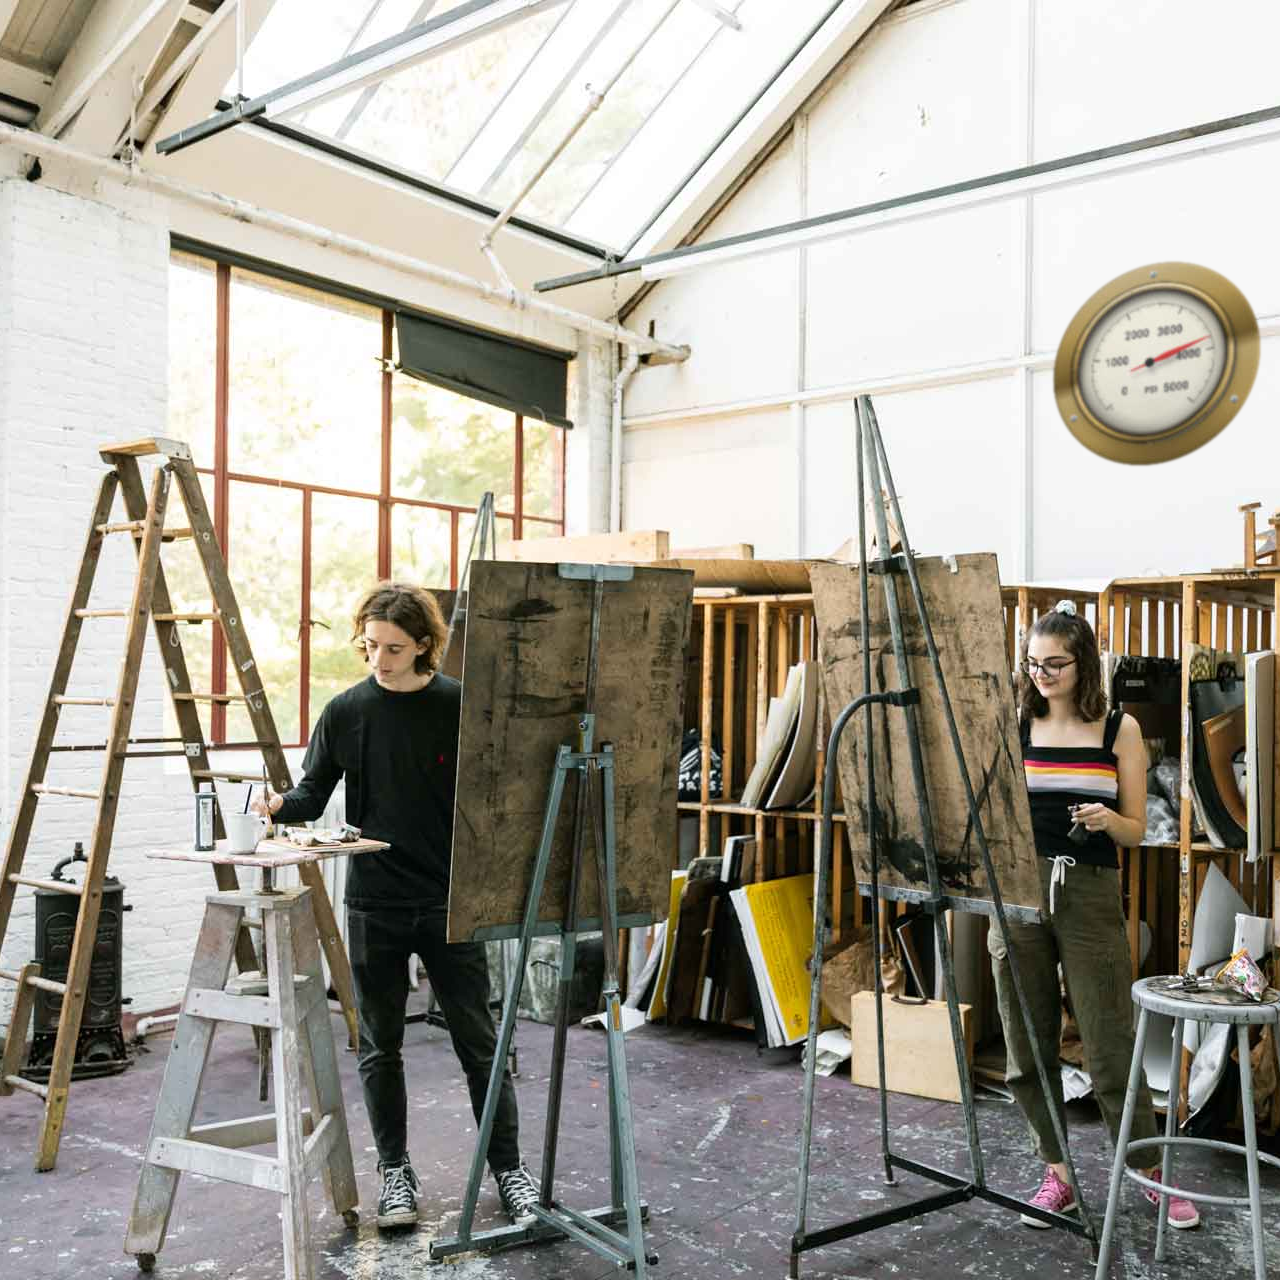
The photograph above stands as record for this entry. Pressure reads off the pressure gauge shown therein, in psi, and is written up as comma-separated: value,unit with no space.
3800,psi
